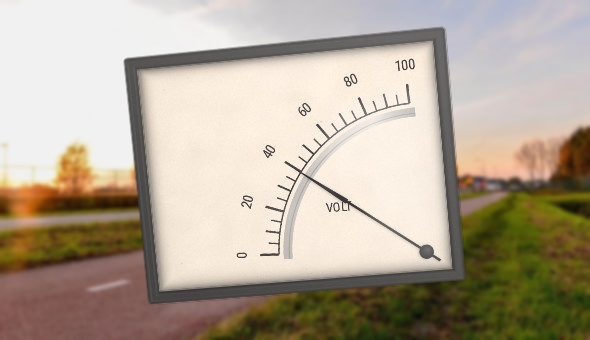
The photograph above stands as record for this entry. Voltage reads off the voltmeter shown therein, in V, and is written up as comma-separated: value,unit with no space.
40,V
